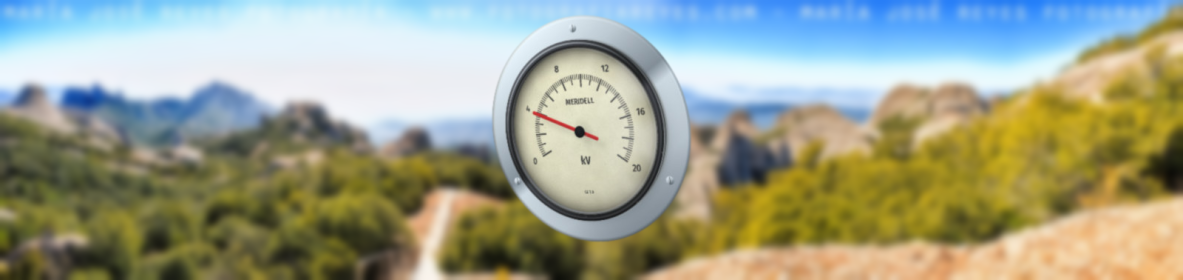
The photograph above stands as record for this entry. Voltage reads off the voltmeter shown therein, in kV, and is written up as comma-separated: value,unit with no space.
4,kV
